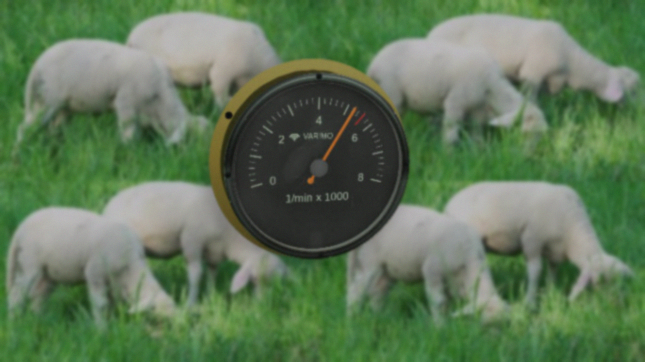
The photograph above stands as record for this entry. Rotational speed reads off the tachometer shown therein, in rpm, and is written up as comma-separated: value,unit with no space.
5200,rpm
